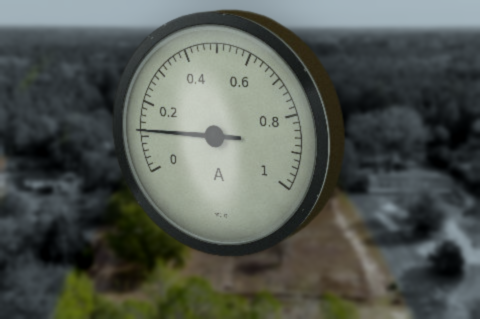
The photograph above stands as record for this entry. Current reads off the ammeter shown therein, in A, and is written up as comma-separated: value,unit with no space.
0.12,A
